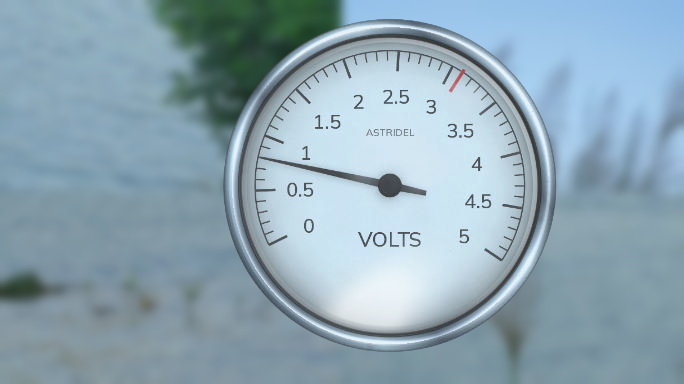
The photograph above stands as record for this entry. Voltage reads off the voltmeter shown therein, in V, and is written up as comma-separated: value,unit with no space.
0.8,V
